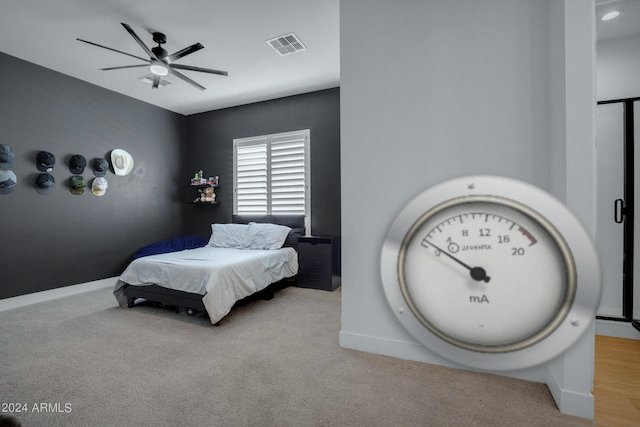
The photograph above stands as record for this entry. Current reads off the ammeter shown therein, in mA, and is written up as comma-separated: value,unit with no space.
1,mA
